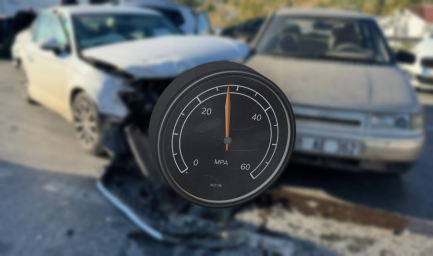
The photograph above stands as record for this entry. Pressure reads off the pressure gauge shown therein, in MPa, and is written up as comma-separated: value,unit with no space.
27.5,MPa
